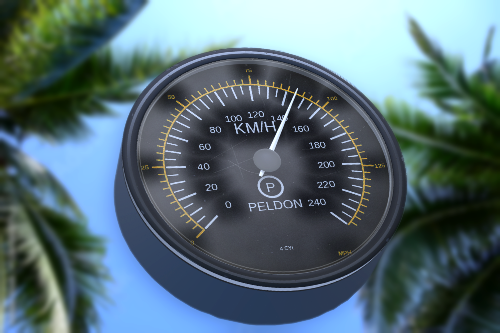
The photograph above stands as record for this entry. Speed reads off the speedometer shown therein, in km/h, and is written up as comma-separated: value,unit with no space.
145,km/h
